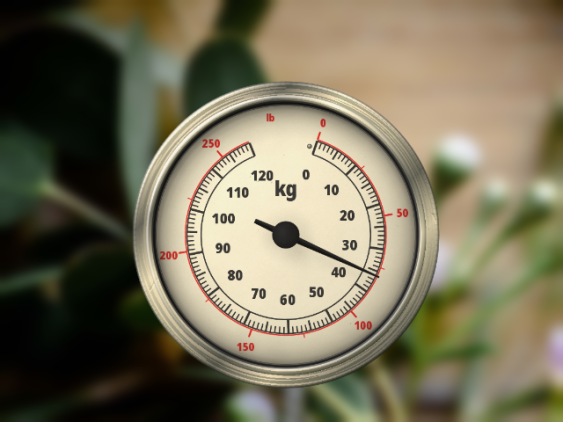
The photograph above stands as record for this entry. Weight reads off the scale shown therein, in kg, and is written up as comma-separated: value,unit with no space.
36,kg
